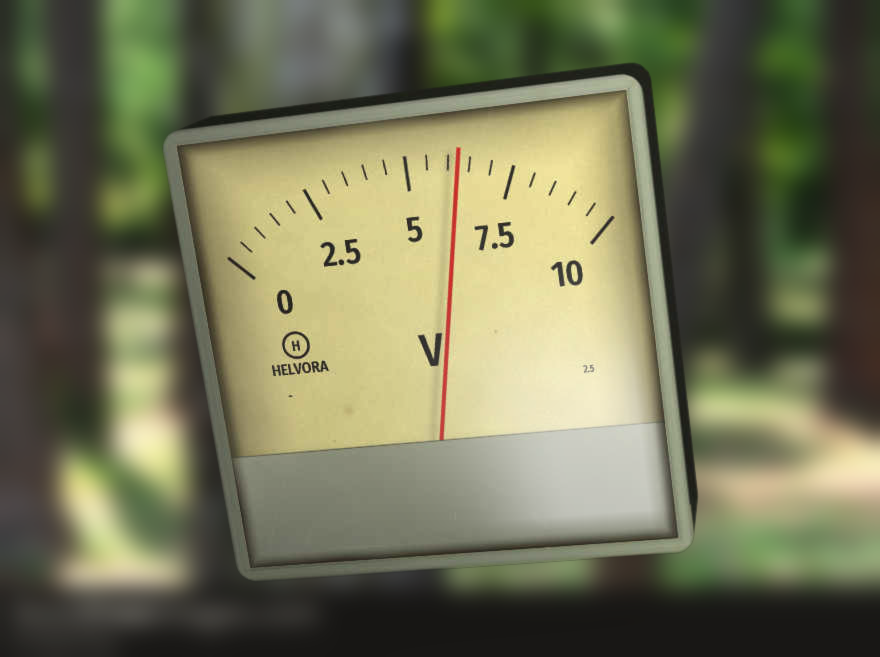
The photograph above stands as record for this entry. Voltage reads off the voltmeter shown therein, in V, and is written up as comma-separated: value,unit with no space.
6.25,V
